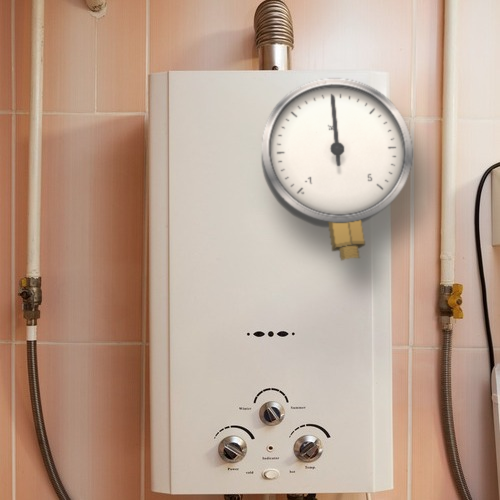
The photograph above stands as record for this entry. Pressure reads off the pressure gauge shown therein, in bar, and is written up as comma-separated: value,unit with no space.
2,bar
